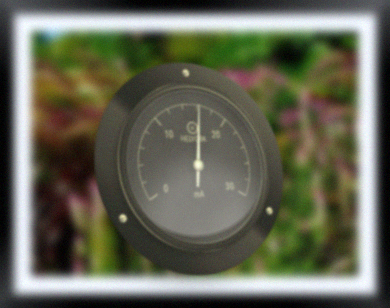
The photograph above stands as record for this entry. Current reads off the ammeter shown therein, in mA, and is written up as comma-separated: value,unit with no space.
16,mA
